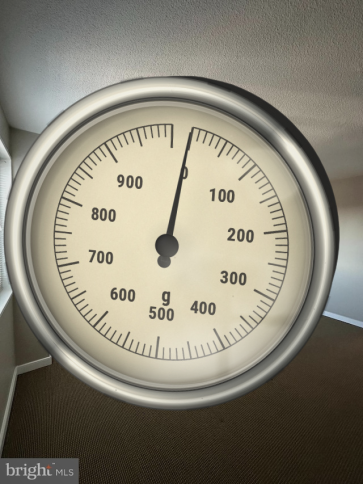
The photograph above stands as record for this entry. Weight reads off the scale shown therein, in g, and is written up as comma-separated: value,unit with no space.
0,g
